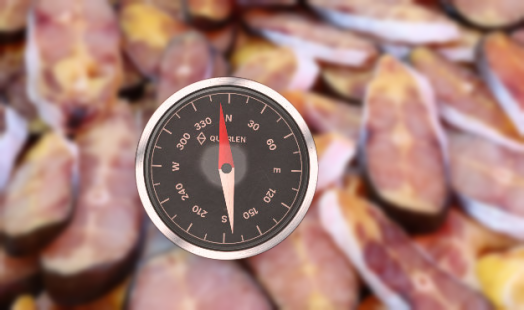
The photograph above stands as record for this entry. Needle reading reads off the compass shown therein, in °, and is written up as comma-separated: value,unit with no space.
352.5,°
